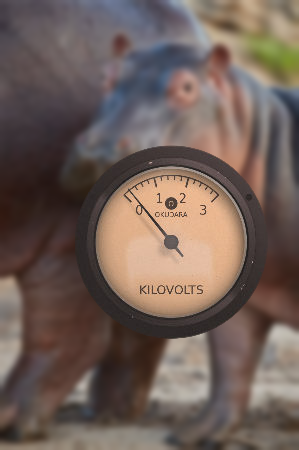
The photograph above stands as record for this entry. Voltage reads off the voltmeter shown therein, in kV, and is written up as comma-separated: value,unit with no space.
0.2,kV
